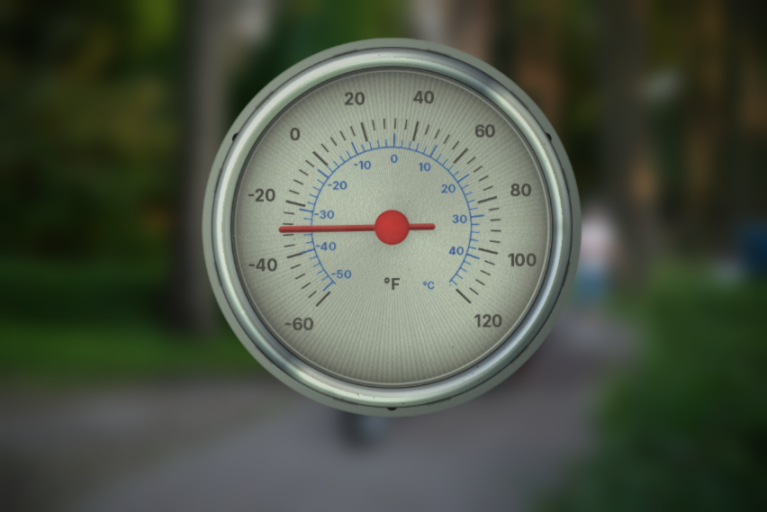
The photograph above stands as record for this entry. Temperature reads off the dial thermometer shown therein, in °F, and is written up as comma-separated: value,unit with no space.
-30,°F
